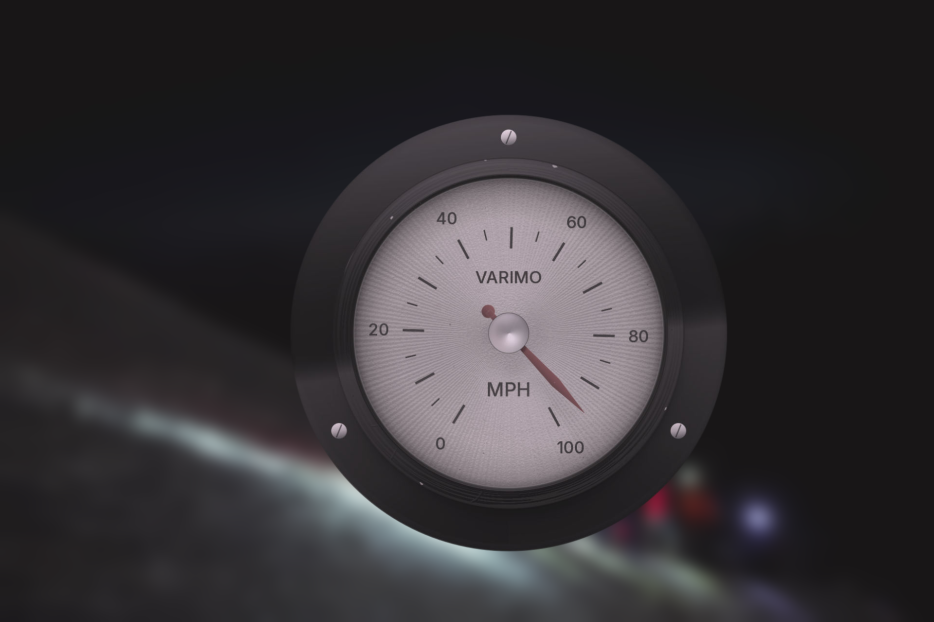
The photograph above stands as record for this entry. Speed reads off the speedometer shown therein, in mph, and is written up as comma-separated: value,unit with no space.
95,mph
